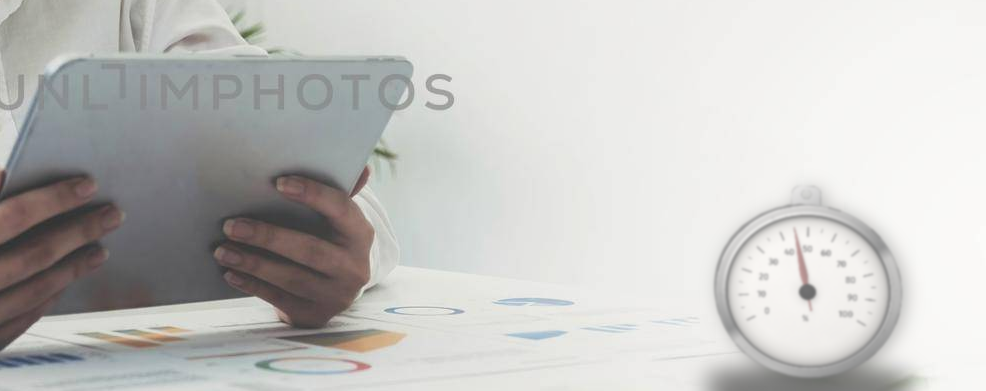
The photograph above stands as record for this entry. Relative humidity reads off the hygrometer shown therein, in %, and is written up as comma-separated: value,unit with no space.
45,%
